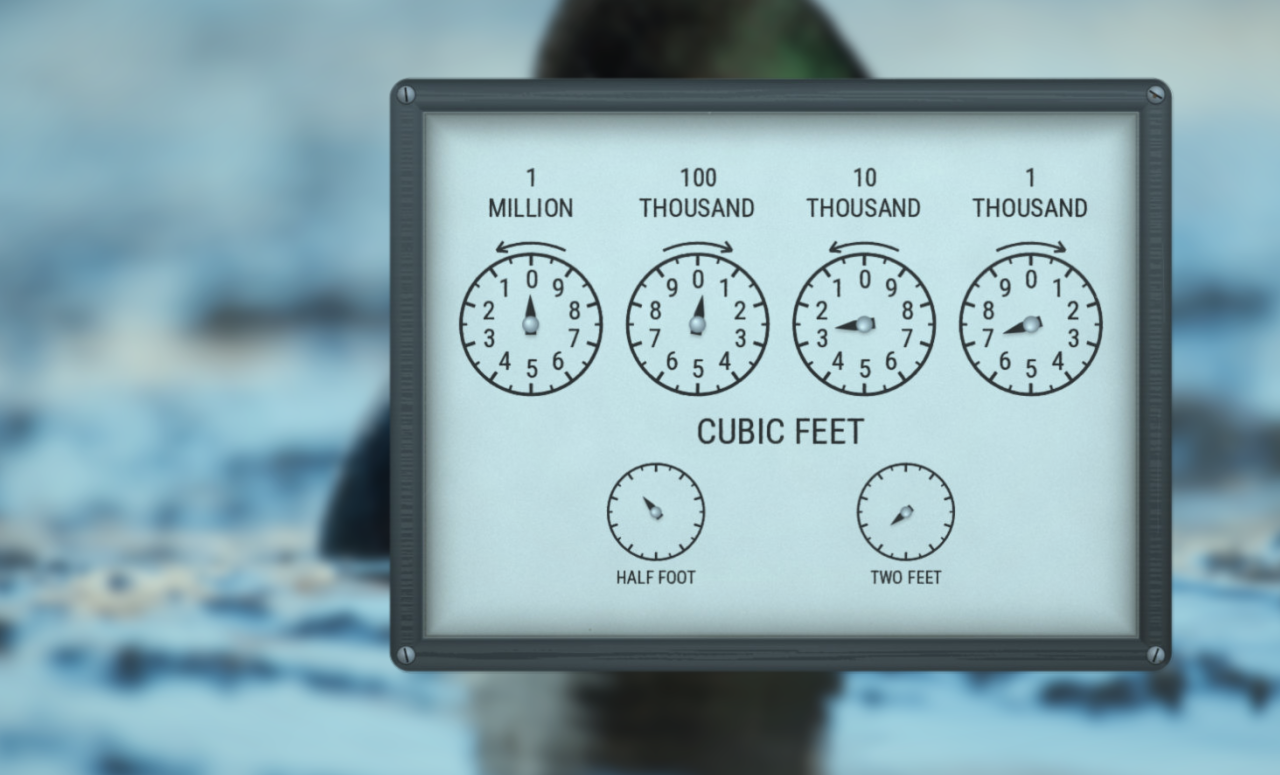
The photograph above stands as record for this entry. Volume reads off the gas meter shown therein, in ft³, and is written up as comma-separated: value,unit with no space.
2700,ft³
